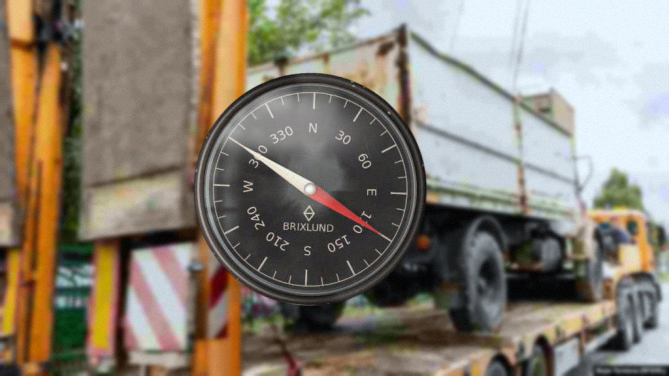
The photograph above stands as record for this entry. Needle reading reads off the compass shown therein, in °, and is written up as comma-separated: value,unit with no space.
120,°
